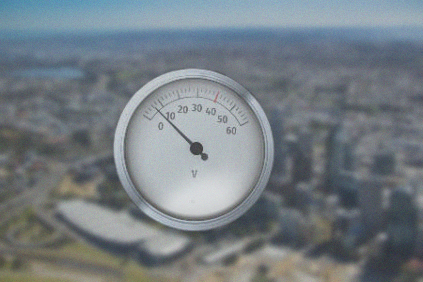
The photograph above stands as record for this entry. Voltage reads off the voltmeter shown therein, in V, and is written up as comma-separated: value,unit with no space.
6,V
